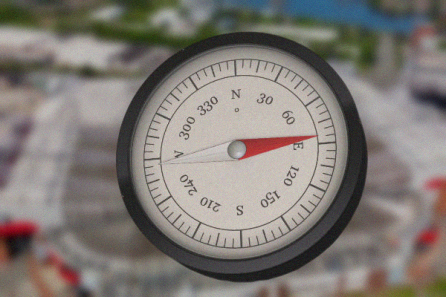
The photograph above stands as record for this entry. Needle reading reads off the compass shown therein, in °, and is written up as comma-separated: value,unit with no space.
85,°
